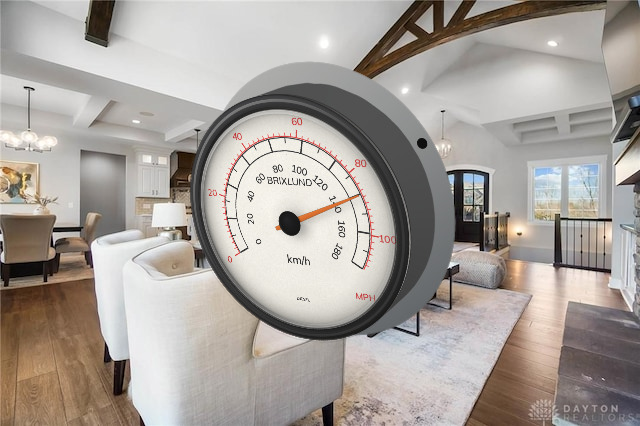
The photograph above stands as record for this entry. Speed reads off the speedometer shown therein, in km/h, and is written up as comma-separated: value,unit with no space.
140,km/h
